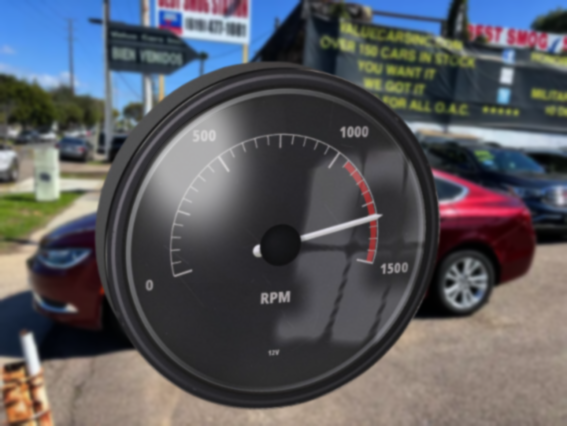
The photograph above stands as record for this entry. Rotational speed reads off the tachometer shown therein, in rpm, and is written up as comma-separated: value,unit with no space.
1300,rpm
